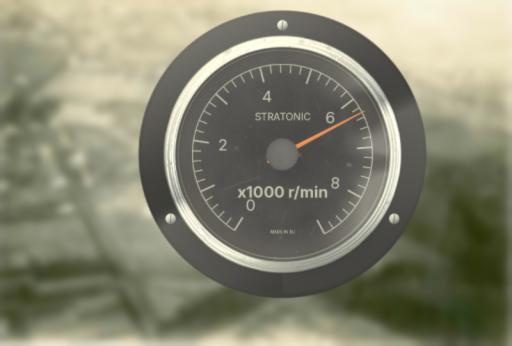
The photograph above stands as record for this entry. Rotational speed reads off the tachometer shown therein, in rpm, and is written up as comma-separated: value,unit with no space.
6300,rpm
